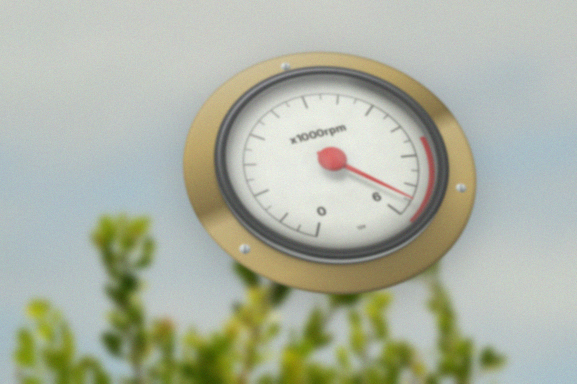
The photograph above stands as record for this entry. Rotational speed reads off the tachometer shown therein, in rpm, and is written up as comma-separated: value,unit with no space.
5750,rpm
